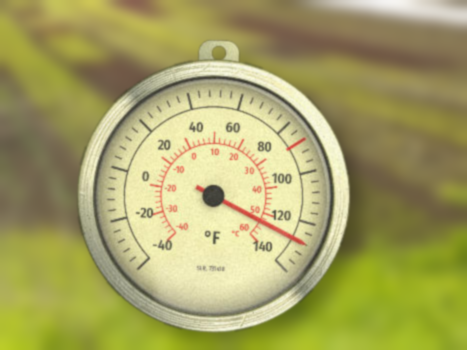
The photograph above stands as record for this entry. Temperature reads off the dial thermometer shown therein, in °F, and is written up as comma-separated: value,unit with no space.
128,°F
